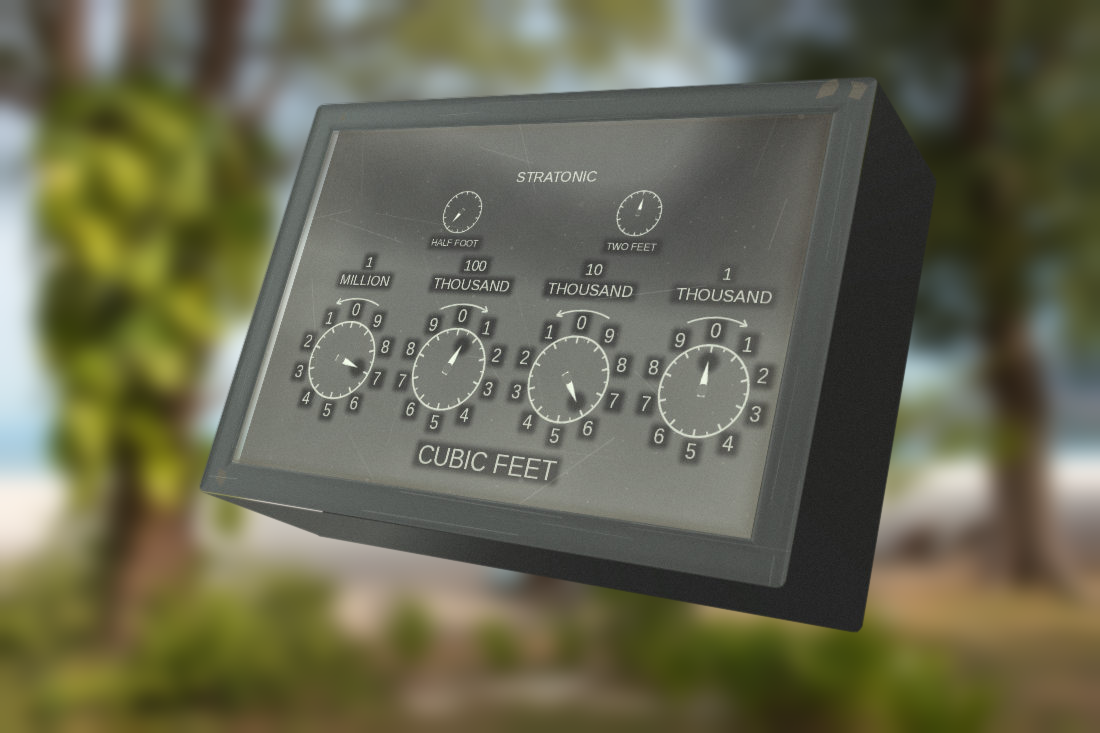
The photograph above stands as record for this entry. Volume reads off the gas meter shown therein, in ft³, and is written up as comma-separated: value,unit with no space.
706000,ft³
